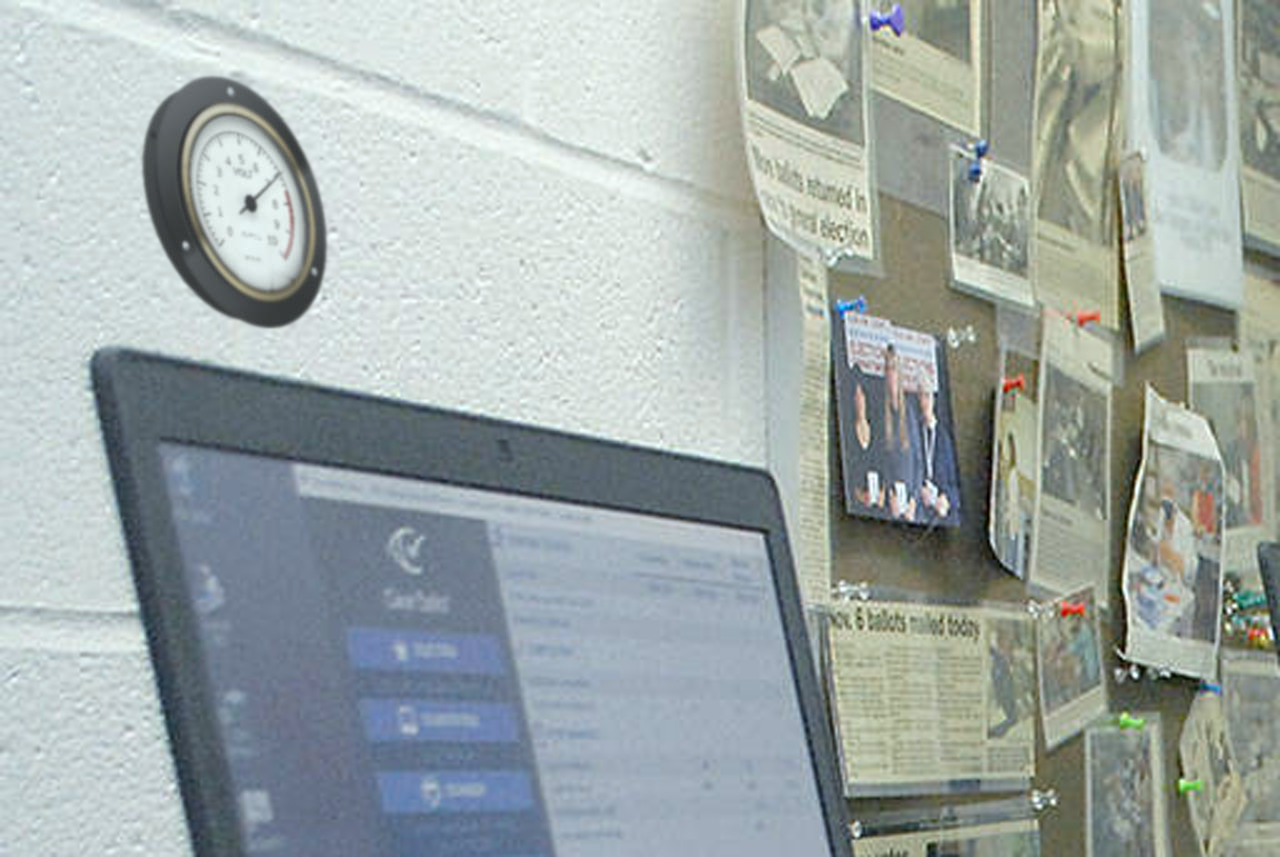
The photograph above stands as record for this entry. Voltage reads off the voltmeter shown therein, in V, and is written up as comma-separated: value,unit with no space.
7,V
